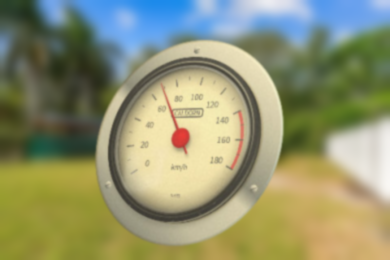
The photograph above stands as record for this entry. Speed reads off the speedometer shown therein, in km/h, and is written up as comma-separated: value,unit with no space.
70,km/h
